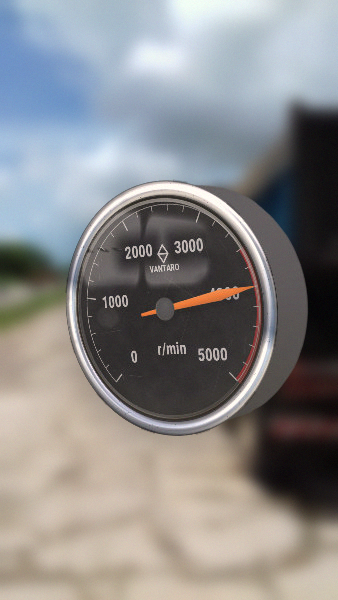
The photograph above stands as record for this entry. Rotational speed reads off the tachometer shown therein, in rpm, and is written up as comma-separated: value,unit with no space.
4000,rpm
